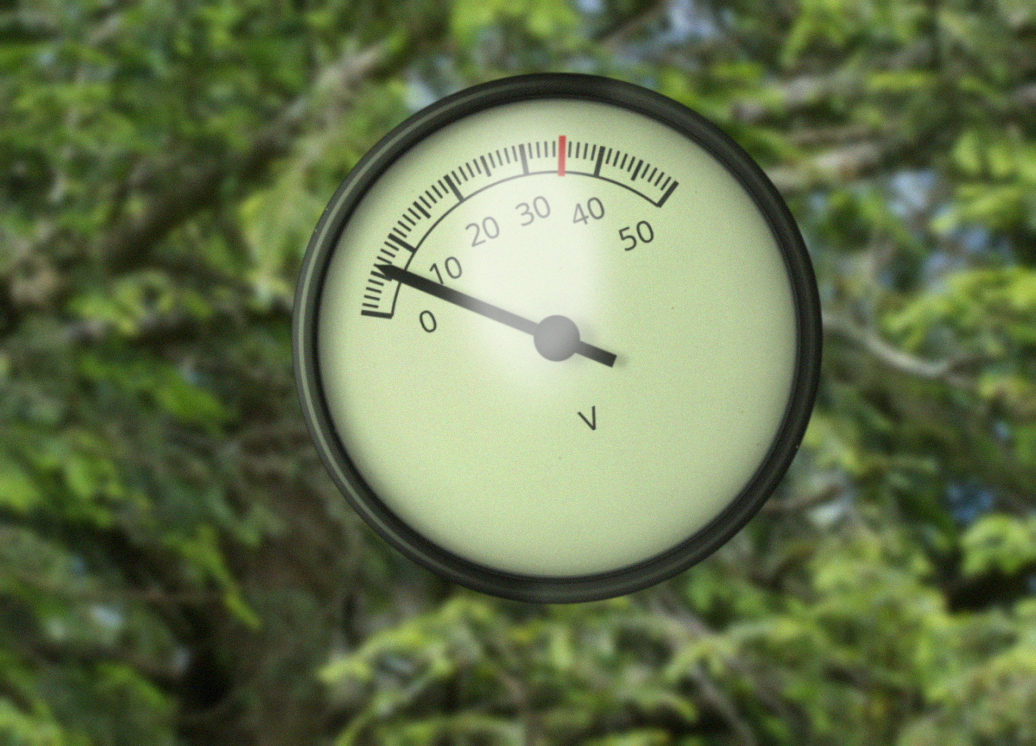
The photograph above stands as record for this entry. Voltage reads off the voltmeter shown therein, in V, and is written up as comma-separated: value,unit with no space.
6,V
